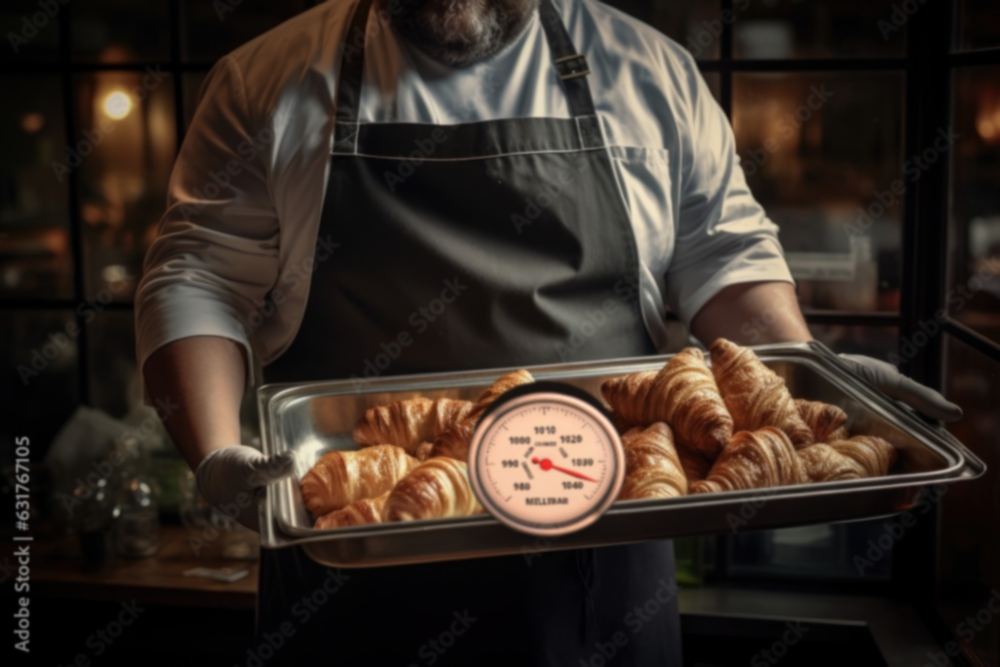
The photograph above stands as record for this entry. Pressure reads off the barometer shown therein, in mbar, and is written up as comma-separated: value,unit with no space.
1035,mbar
